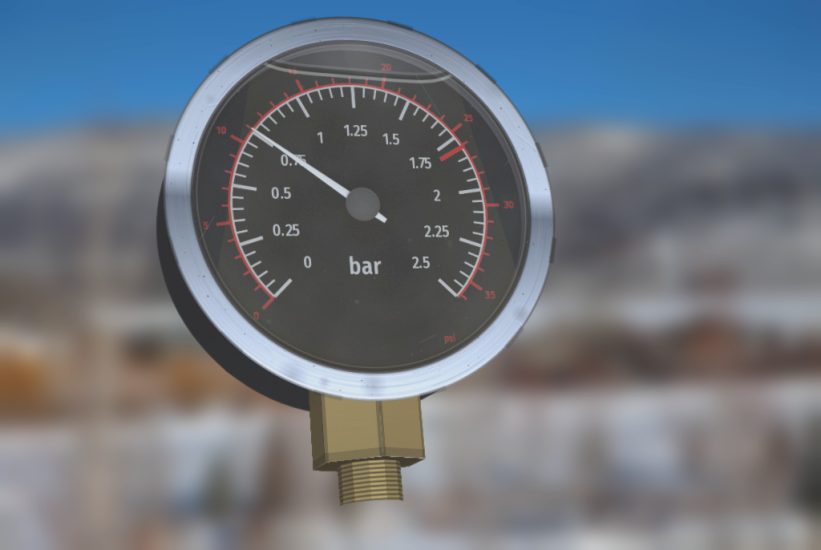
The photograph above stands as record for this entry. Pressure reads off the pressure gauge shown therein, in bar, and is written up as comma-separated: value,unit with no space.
0.75,bar
